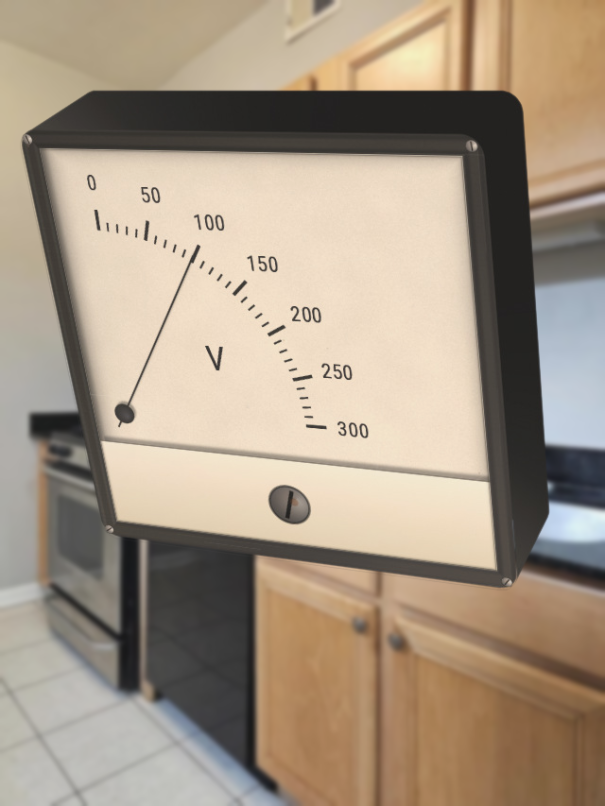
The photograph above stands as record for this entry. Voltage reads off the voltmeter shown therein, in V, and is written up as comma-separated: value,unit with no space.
100,V
